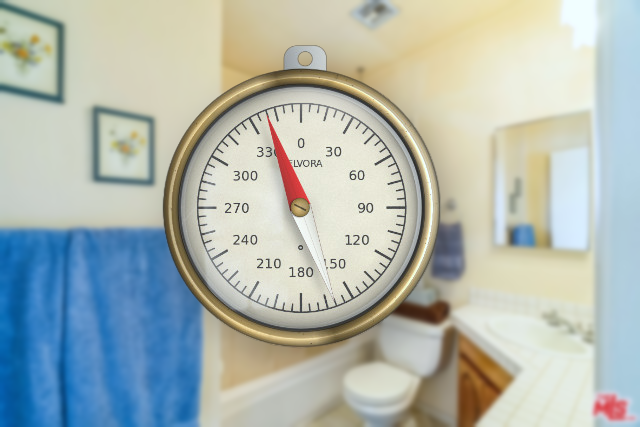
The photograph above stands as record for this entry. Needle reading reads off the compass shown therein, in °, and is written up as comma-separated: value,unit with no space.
340,°
